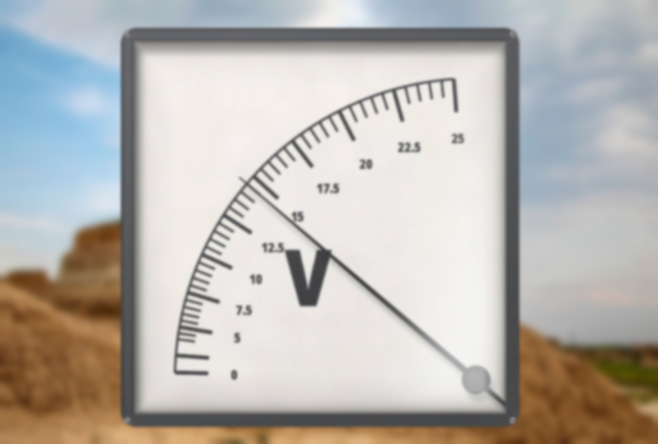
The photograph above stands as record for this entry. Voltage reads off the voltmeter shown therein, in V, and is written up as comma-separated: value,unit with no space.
14.5,V
